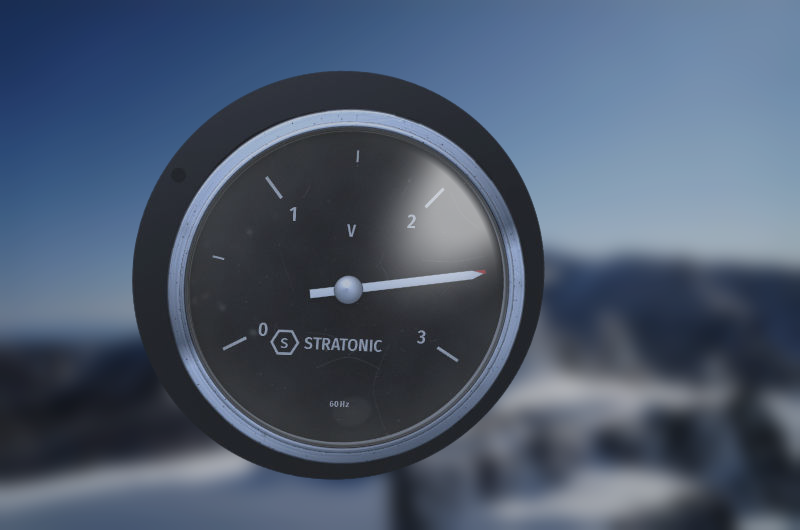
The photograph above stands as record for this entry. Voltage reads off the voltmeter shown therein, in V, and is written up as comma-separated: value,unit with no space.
2.5,V
